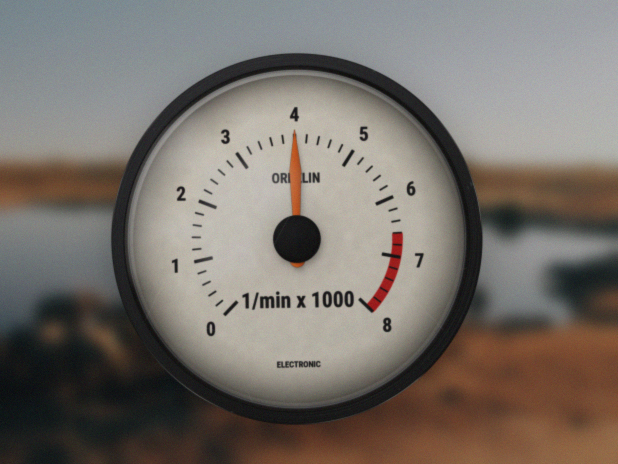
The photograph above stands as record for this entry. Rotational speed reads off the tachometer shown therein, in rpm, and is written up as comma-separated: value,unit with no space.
4000,rpm
